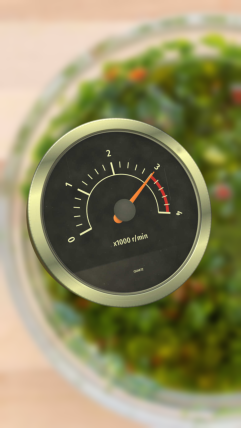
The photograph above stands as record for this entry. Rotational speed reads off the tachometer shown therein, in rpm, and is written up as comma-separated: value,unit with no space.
3000,rpm
